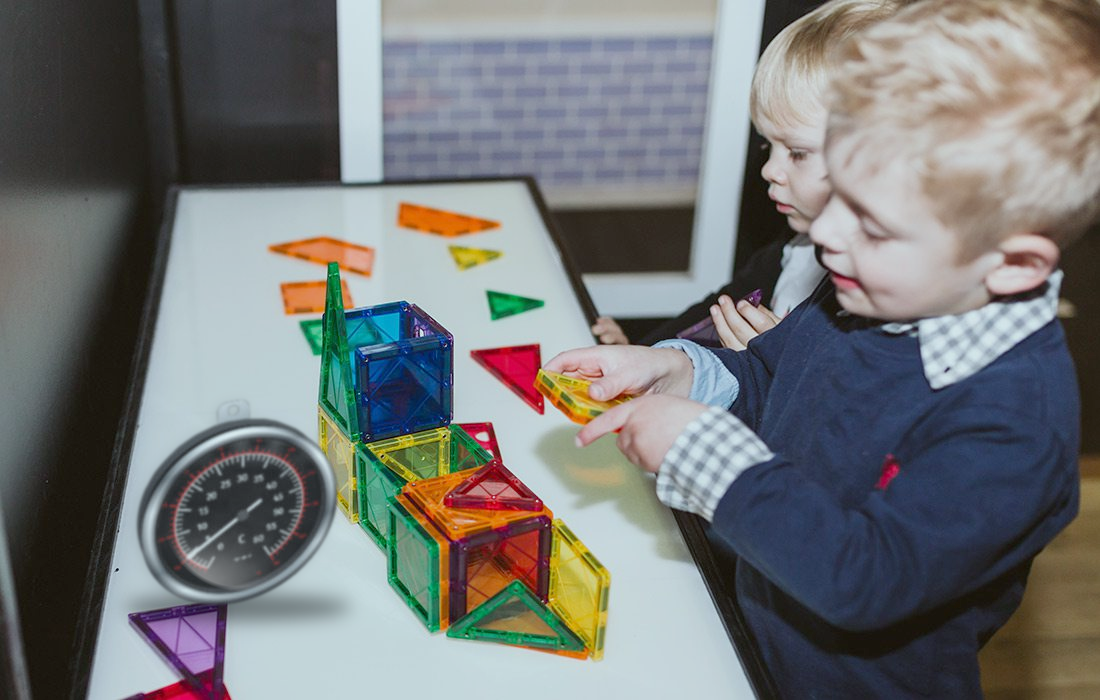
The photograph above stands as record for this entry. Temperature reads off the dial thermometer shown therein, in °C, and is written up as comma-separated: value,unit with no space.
5,°C
